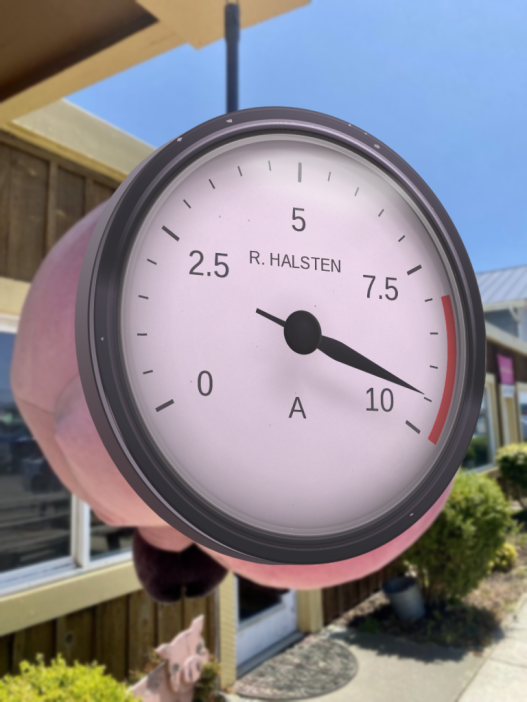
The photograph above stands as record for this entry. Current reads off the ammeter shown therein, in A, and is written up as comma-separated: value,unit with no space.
9.5,A
